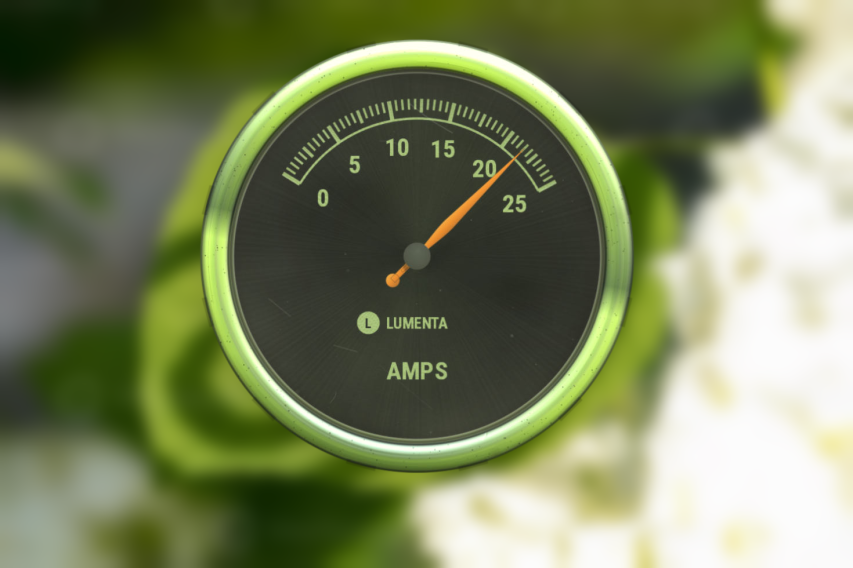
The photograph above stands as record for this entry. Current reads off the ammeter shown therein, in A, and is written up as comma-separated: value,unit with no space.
21.5,A
